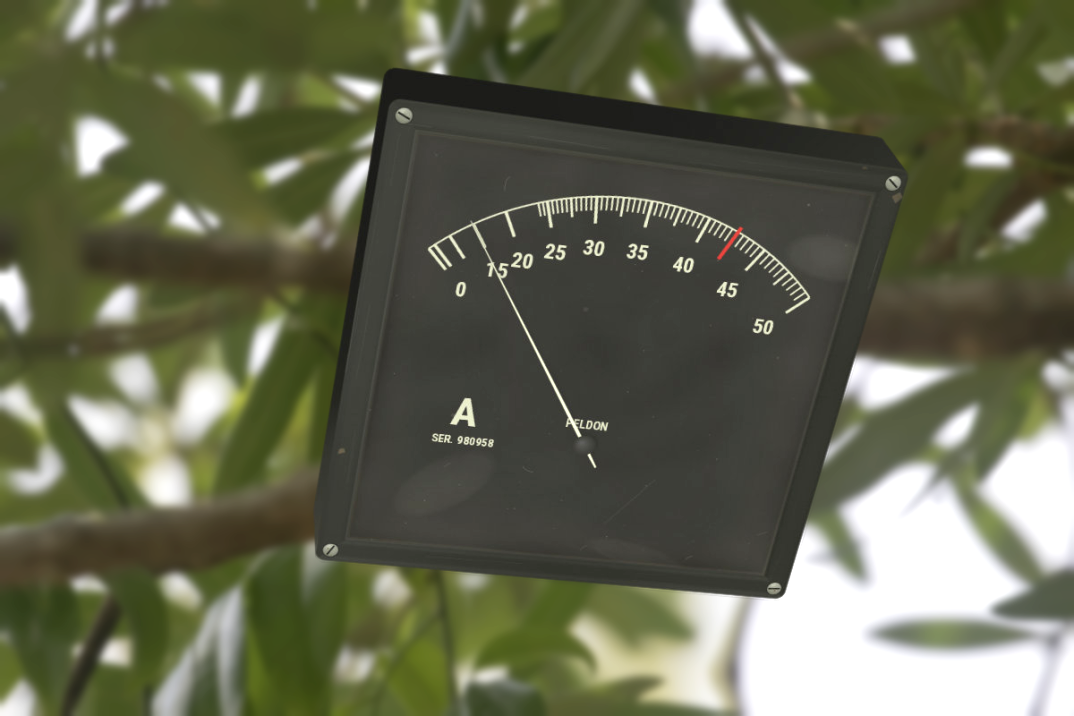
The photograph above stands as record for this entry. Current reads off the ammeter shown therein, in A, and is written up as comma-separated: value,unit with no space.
15,A
